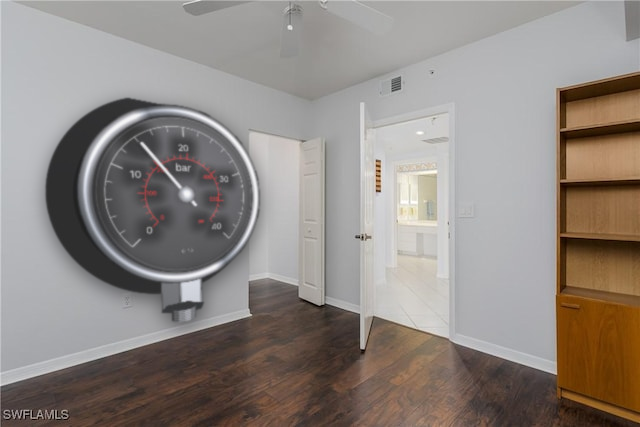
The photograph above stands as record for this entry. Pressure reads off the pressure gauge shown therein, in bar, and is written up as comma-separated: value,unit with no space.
14,bar
